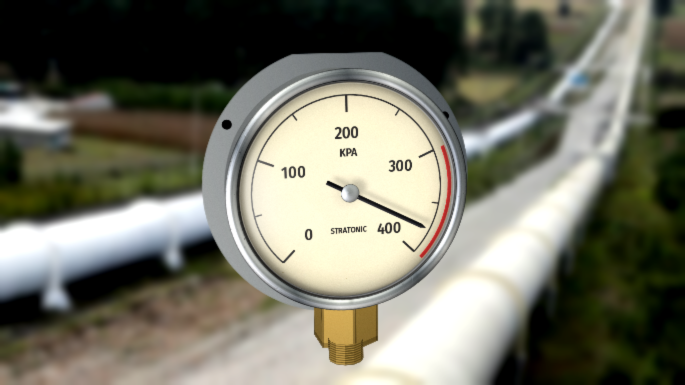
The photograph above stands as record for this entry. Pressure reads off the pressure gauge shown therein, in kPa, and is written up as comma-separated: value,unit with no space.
375,kPa
